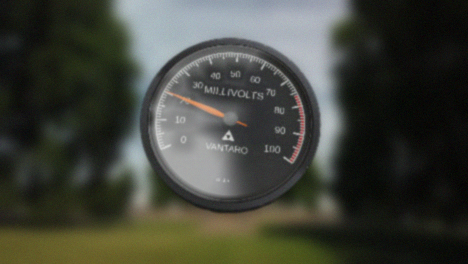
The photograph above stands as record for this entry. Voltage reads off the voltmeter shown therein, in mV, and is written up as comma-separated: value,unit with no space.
20,mV
